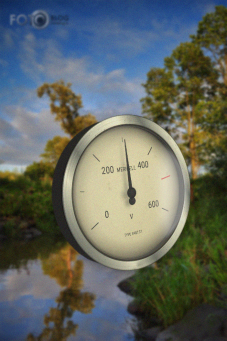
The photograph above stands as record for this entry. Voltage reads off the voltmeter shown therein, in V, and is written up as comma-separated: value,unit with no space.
300,V
